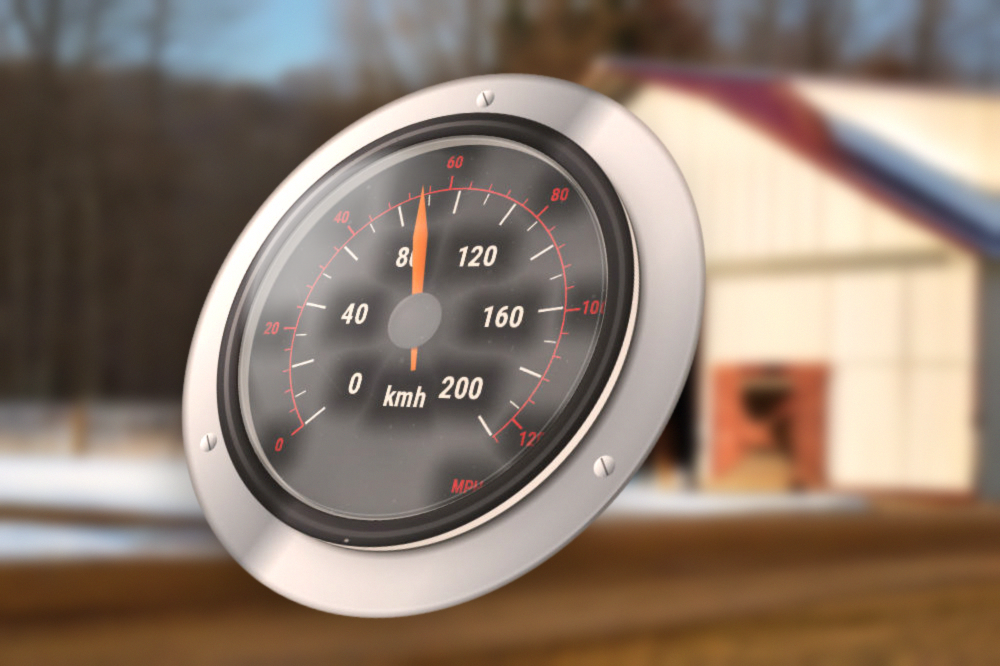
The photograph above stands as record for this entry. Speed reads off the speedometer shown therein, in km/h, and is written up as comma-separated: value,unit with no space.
90,km/h
